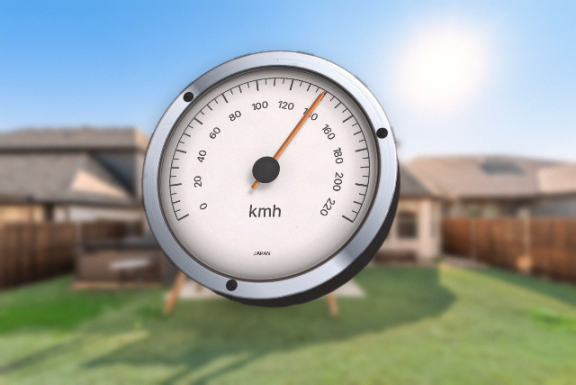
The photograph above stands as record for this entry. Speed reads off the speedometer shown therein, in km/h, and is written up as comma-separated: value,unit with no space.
140,km/h
